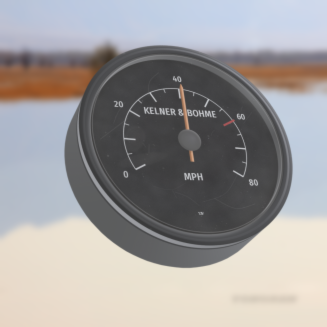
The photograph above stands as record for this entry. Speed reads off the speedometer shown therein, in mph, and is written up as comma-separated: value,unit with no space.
40,mph
